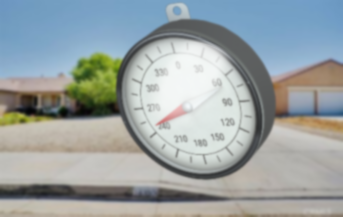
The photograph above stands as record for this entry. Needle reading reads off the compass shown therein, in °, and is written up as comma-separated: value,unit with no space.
247.5,°
